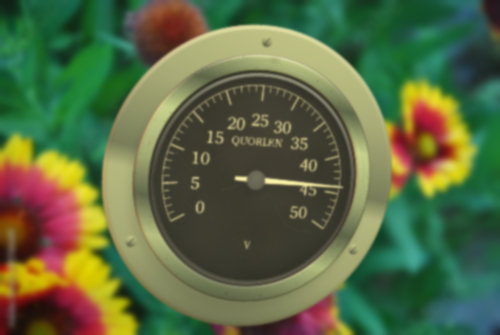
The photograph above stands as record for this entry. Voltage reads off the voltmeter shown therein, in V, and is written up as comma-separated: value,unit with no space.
44,V
